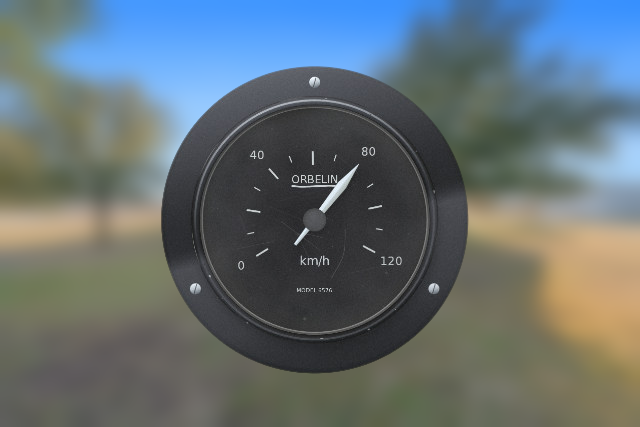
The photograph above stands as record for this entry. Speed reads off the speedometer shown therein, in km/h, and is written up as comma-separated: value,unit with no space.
80,km/h
